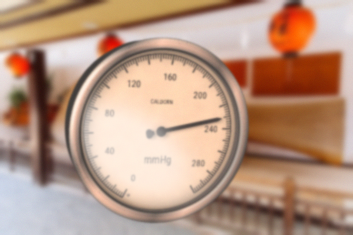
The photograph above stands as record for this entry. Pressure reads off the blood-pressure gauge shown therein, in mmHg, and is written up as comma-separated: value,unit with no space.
230,mmHg
